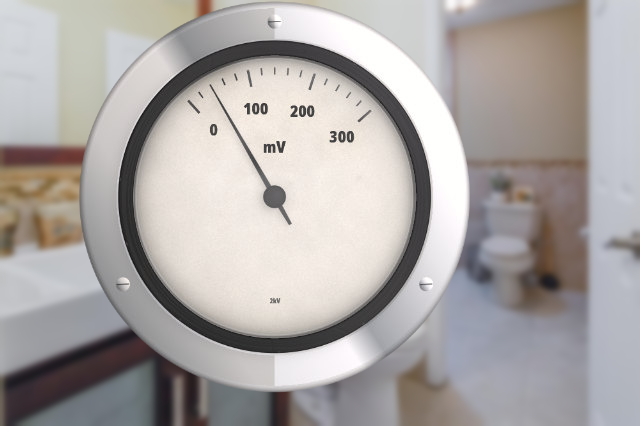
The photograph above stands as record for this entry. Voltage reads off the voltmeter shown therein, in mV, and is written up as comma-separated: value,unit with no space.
40,mV
